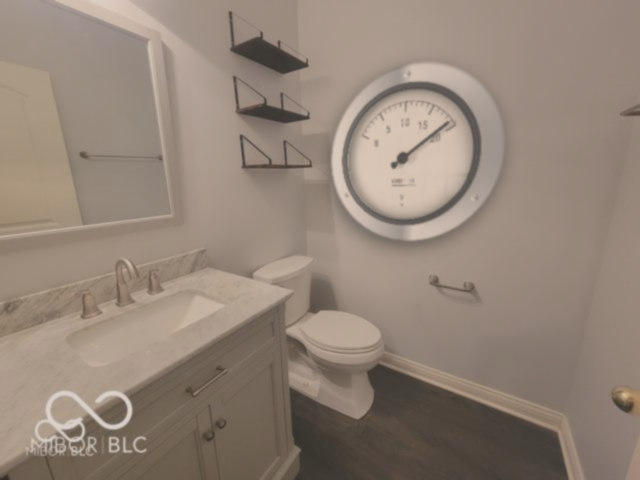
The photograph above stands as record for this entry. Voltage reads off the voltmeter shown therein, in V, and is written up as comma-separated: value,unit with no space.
19,V
